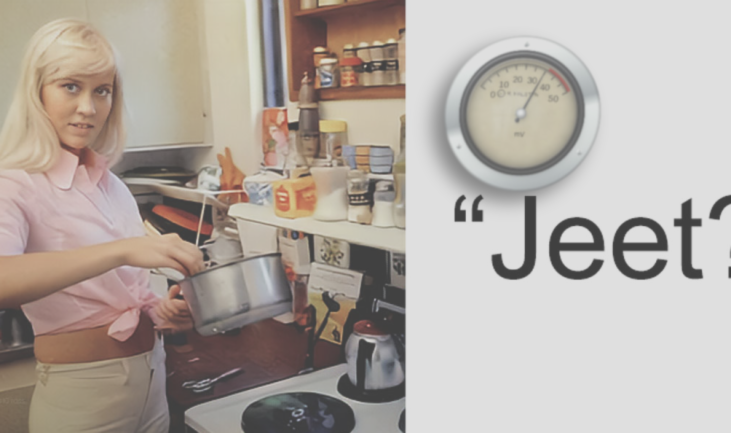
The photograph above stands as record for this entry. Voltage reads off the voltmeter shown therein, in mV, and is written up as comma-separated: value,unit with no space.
35,mV
